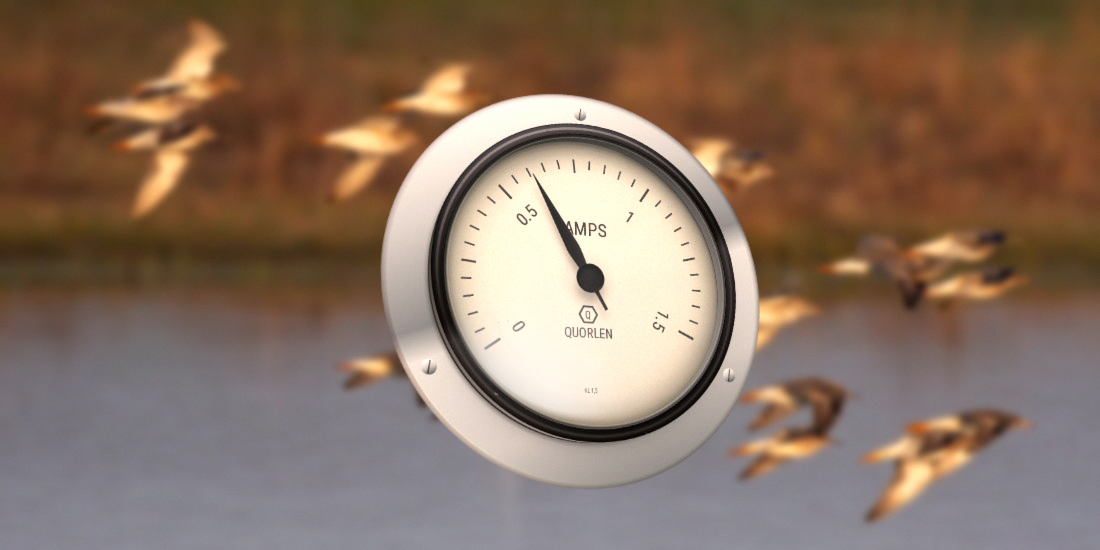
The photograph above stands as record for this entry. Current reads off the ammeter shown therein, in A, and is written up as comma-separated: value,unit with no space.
0.6,A
